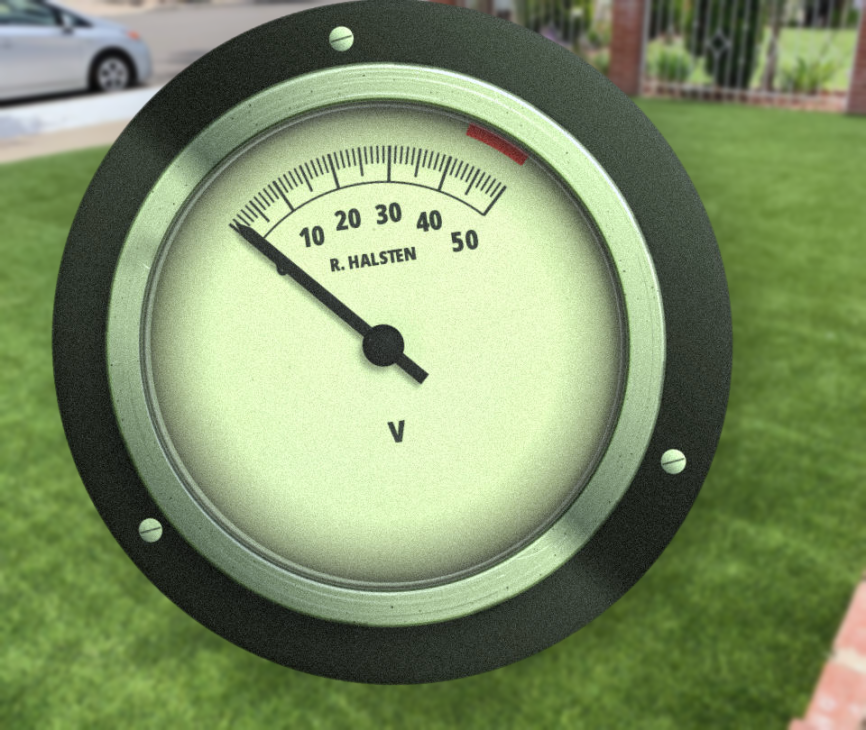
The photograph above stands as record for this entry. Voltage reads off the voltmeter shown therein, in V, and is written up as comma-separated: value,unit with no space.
1,V
